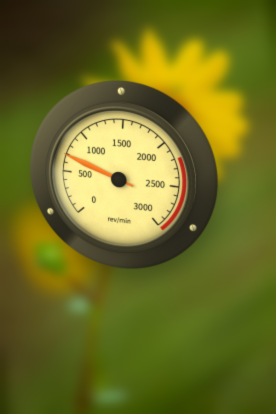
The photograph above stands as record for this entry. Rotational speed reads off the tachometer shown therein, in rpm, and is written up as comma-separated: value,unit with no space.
700,rpm
